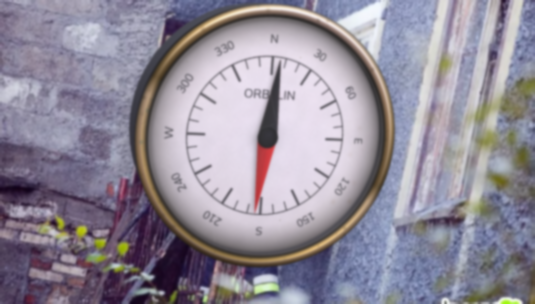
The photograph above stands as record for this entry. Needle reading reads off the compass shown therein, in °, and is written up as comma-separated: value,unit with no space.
185,°
